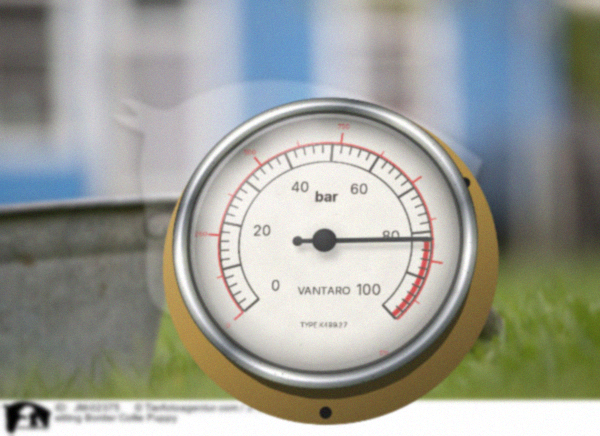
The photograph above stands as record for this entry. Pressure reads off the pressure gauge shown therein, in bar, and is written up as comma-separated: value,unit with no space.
82,bar
